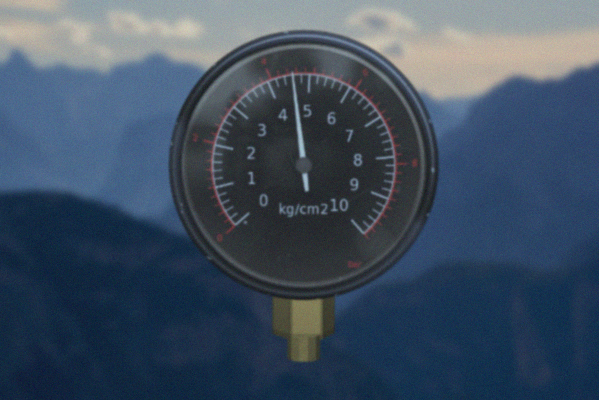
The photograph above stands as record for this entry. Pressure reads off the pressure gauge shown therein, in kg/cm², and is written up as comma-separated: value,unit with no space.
4.6,kg/cm²
